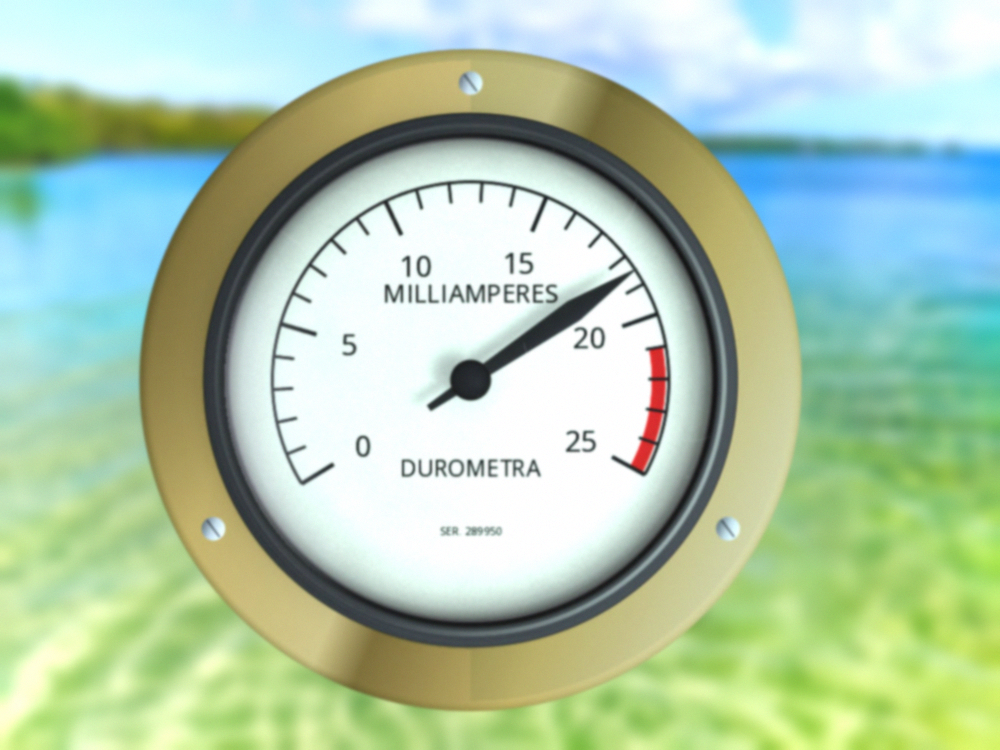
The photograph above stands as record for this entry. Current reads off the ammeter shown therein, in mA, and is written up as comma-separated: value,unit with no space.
18.5,mA
